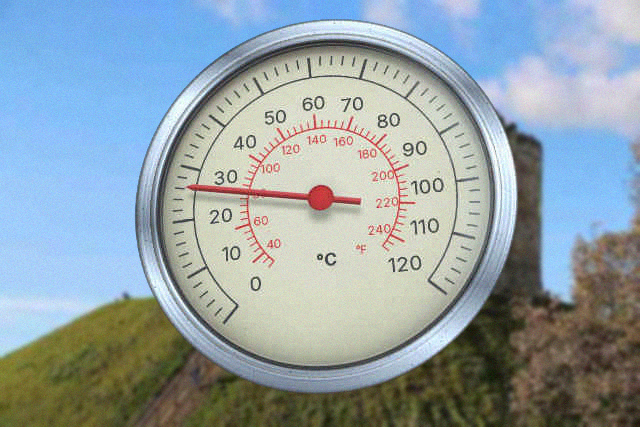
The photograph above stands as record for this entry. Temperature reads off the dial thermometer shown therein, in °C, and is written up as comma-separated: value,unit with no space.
26,°C
